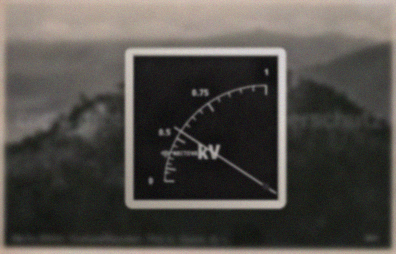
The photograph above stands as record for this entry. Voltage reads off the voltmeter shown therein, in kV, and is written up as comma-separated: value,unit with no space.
0.55,kV
